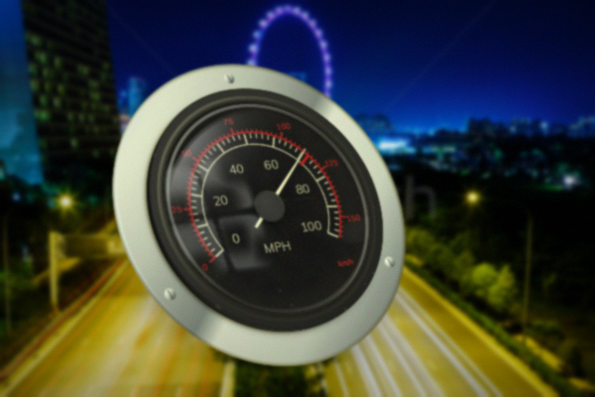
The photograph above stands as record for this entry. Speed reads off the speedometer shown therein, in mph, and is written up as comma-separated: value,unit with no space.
70,mph
